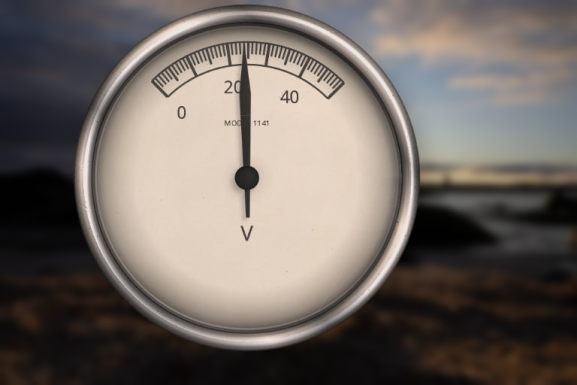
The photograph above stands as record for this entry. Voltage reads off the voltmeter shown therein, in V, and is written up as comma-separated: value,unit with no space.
24,V
